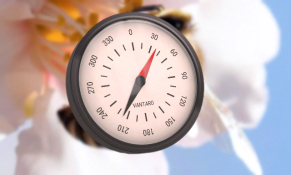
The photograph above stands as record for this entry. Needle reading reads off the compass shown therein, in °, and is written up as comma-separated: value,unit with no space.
37.5,°
